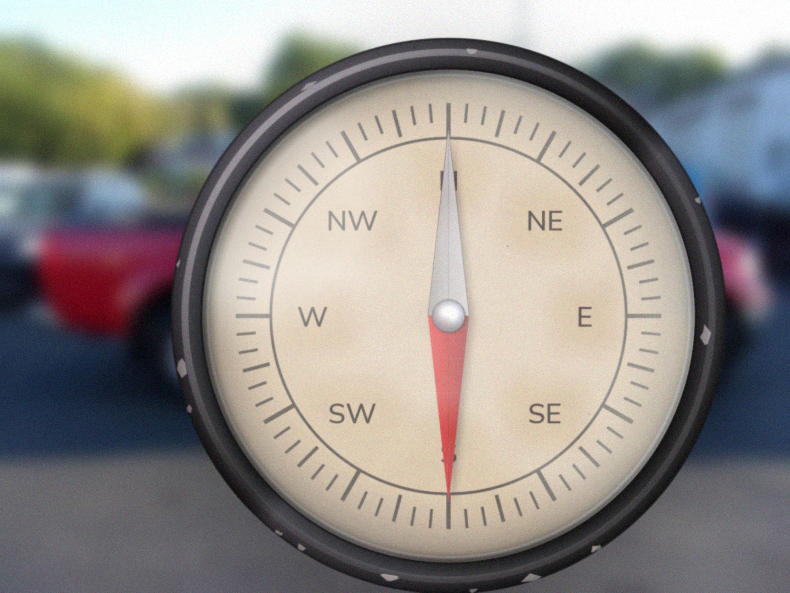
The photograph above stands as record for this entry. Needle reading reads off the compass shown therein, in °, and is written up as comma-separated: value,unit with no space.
180,°
